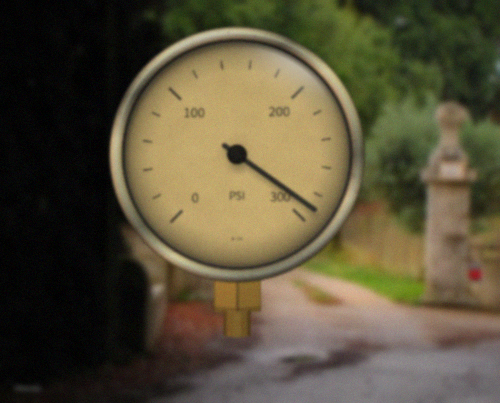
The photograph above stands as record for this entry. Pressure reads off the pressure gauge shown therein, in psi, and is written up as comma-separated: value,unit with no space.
290,psi
